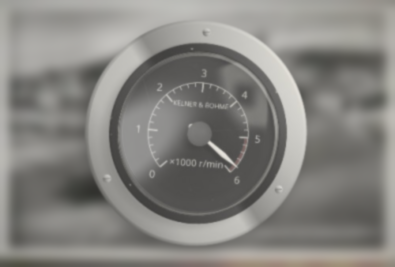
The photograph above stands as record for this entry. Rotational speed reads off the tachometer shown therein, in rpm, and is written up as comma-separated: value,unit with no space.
5800,rpm
